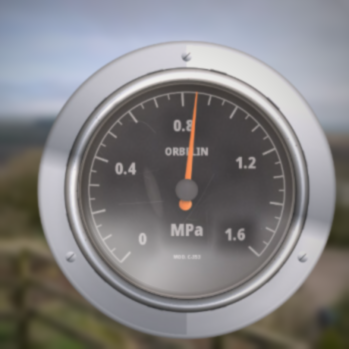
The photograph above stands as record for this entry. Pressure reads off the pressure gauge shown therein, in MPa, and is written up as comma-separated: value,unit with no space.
0.85,MPa
